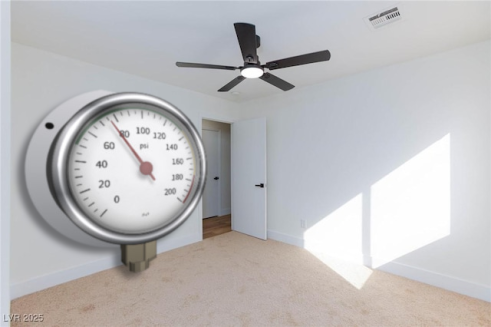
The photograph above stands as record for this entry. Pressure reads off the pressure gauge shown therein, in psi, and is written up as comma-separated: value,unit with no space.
75,psi
